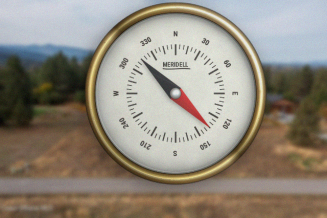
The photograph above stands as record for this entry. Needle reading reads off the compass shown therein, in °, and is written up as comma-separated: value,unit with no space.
135,°
